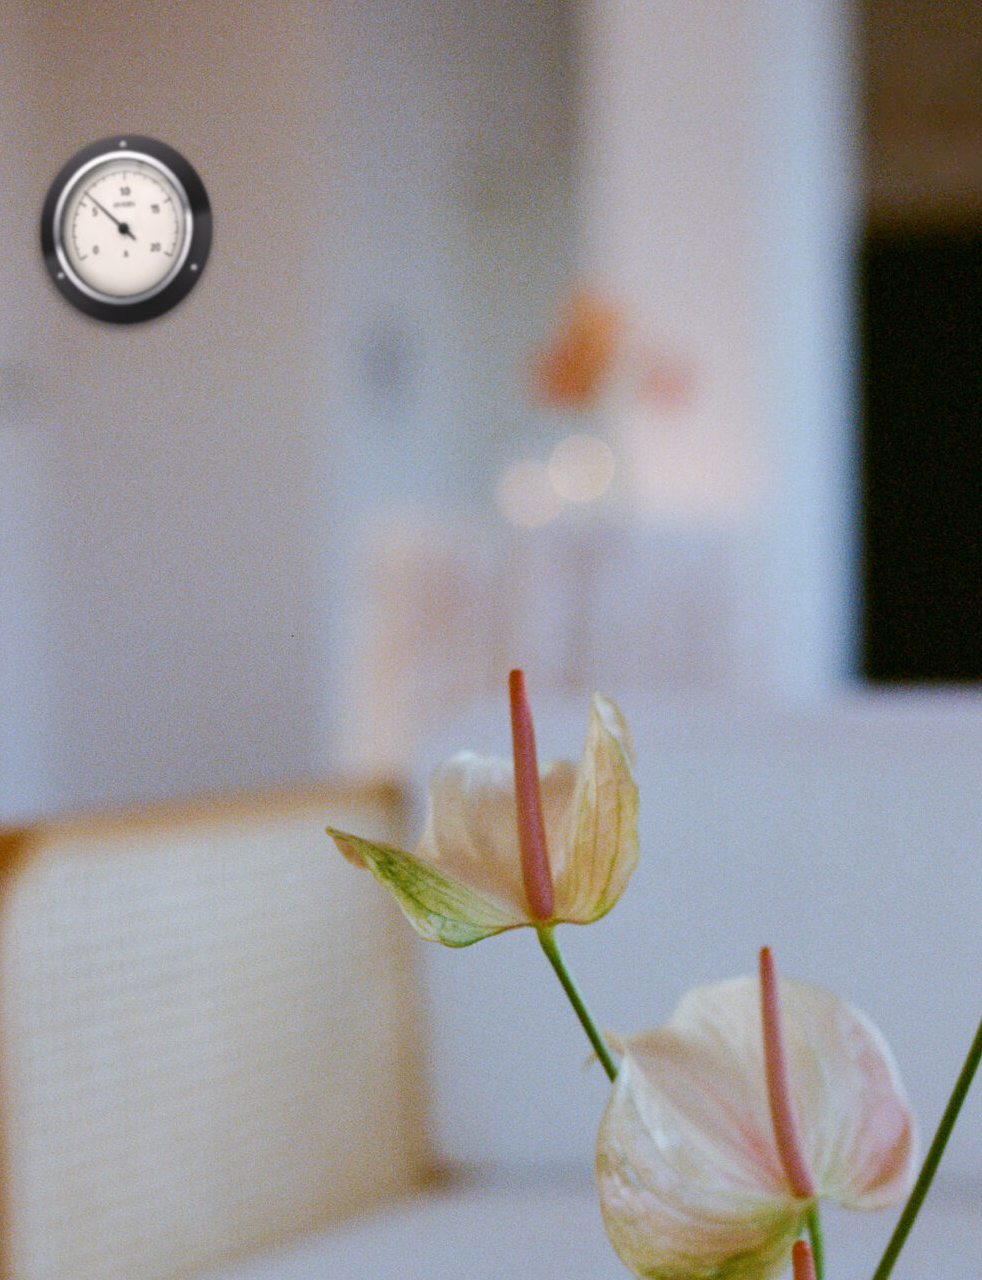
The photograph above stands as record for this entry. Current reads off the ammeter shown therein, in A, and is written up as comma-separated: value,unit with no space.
6,A
